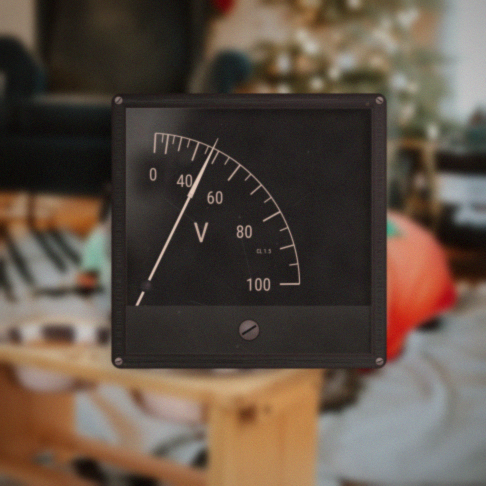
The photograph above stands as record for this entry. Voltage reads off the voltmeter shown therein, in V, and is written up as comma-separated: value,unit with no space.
47.5,V
